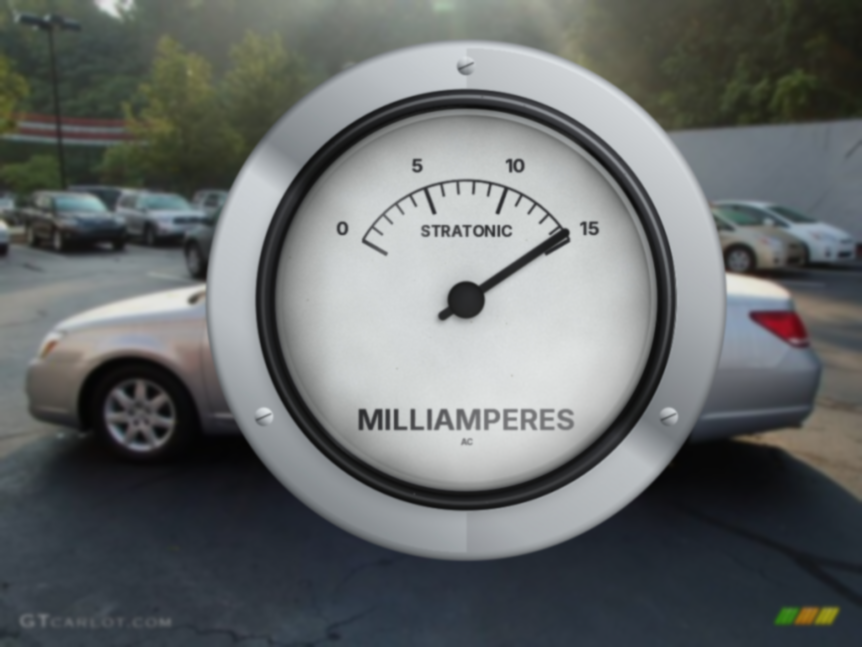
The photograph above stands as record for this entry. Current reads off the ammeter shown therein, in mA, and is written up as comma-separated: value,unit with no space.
14.5,mA
